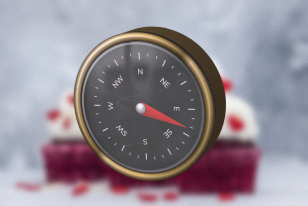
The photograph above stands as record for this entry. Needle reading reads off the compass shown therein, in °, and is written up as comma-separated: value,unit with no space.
110,°
